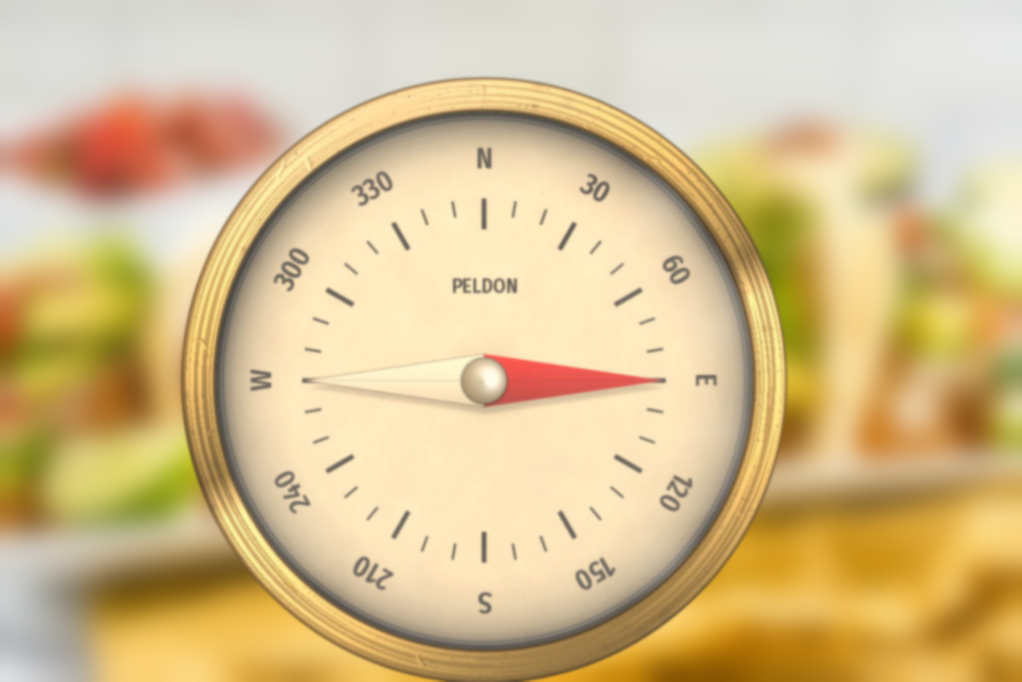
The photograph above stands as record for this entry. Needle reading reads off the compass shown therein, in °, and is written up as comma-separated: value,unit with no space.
90,°
